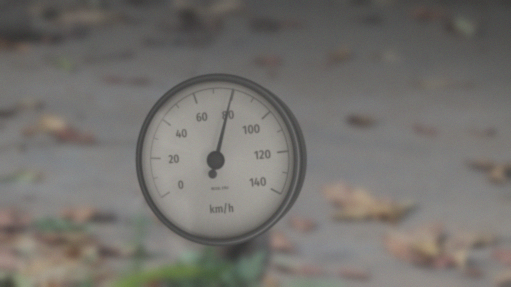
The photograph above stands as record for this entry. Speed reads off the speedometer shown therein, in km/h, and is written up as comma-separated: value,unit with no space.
80,km/h
